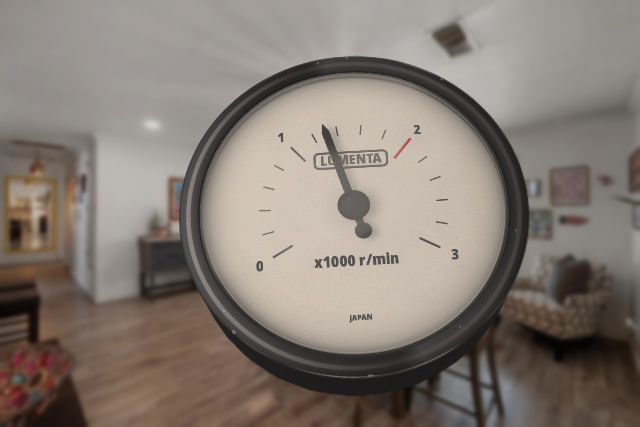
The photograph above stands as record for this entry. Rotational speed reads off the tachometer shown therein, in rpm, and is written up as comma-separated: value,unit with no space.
1300,rpm
